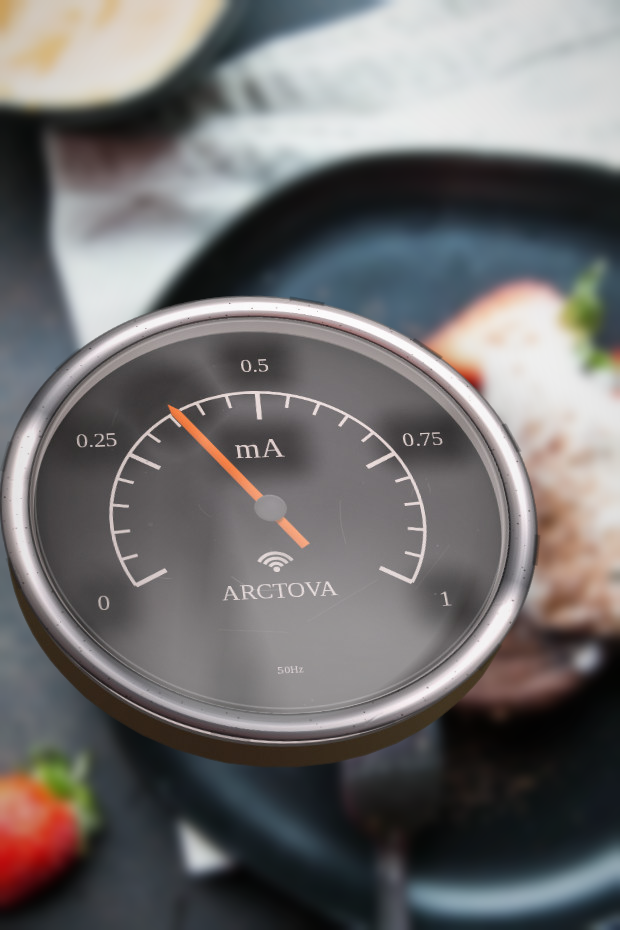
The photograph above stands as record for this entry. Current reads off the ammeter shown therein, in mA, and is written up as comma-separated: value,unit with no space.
0.35,mA
